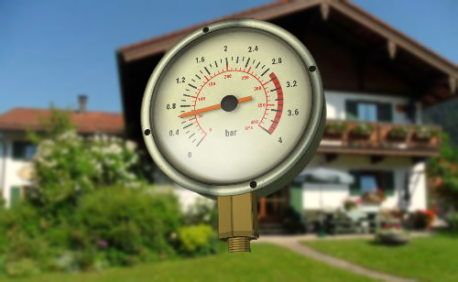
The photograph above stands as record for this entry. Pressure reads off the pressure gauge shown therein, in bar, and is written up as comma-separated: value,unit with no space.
0.6,bar
